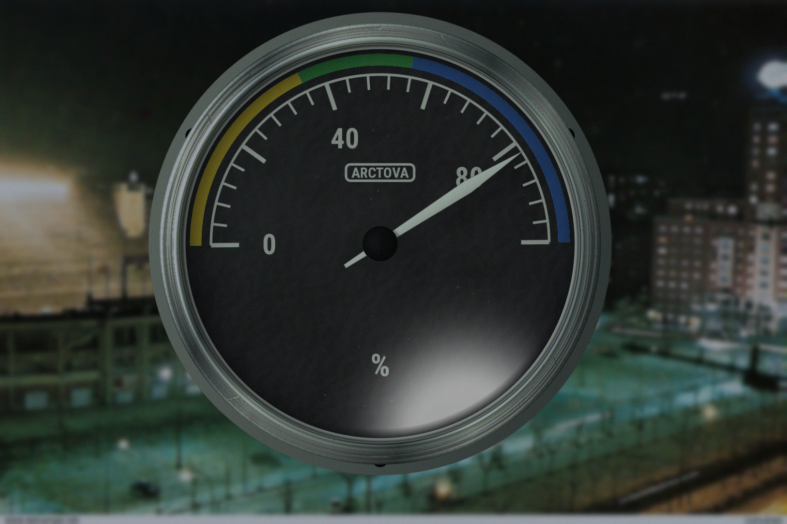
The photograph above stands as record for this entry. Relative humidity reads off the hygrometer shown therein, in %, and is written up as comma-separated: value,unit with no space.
82,%
